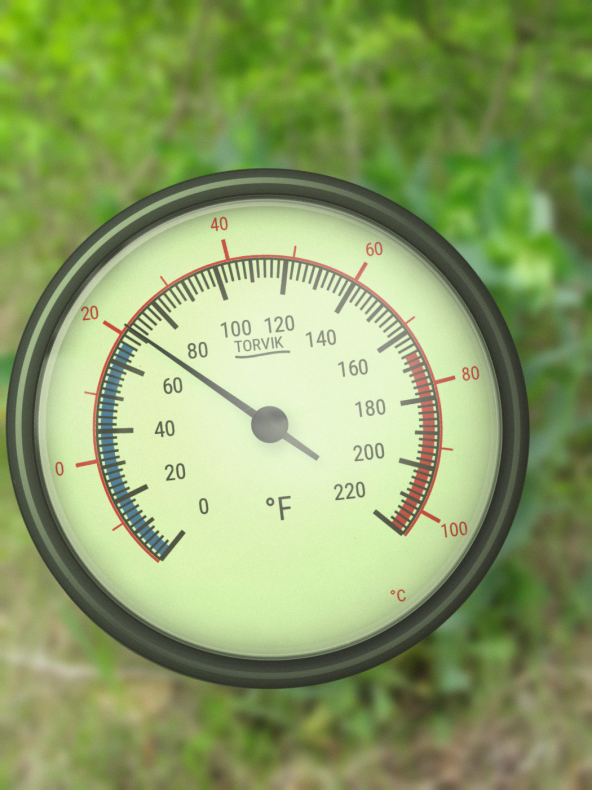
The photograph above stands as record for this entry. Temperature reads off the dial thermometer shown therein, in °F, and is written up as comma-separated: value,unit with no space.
70,°F
